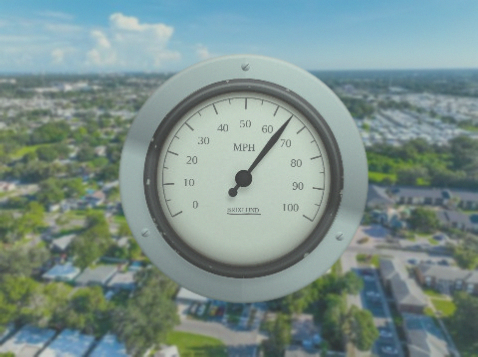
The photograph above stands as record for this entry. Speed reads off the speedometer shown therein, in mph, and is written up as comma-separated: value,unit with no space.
65,mph
